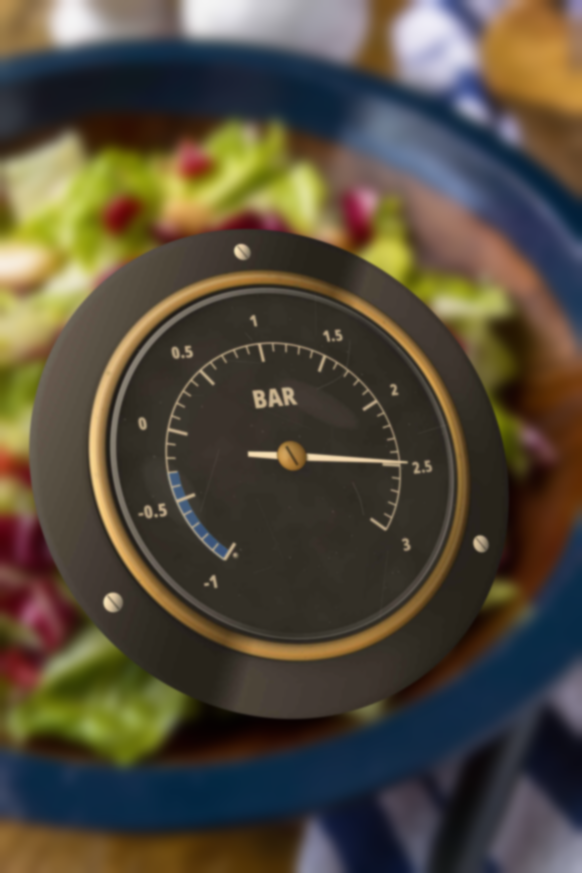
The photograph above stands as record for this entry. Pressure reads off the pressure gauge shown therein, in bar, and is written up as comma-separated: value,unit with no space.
2.5,bar
